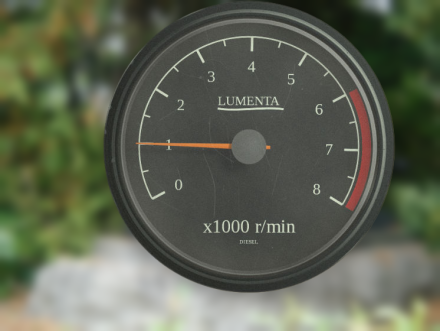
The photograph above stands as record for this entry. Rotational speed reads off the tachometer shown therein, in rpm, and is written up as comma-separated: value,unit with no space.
1000,rpm
